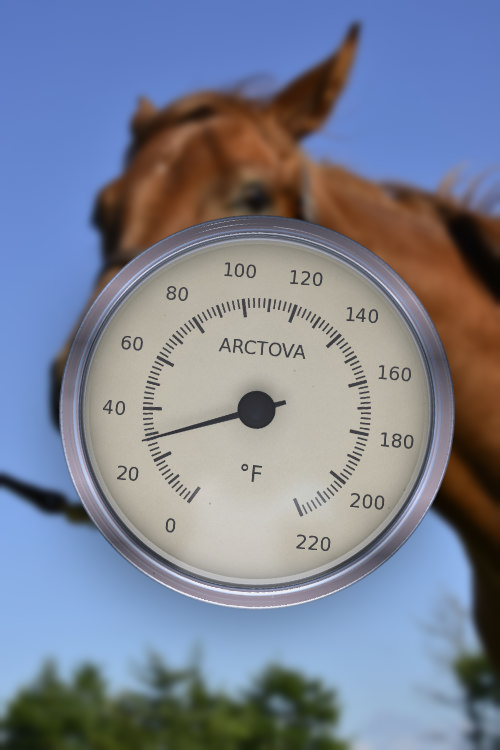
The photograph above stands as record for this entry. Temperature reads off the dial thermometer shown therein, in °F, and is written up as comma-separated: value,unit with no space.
28,°F
